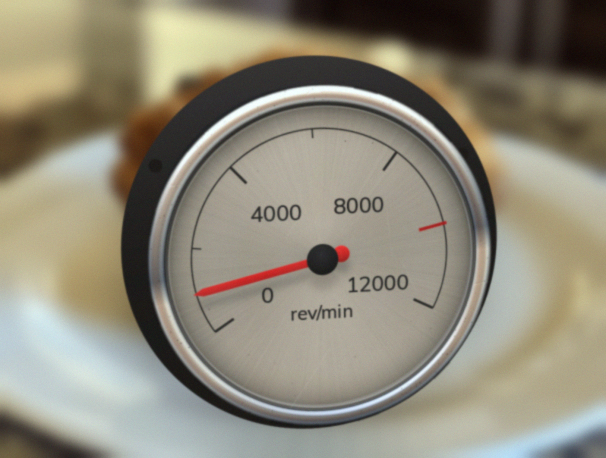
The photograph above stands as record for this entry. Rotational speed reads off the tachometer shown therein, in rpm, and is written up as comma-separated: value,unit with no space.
1000,rpm
